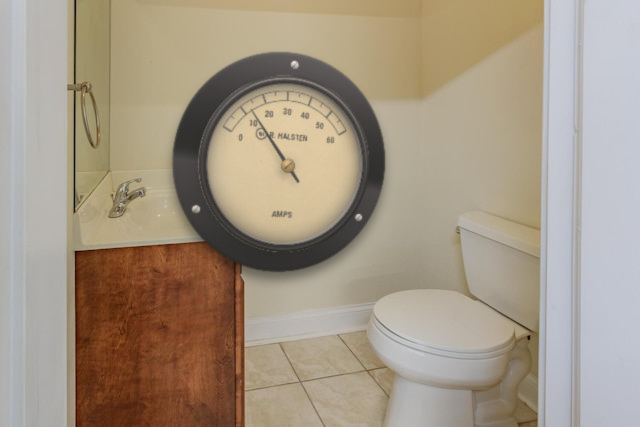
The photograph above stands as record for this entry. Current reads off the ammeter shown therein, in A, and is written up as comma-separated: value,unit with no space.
12.5,A
